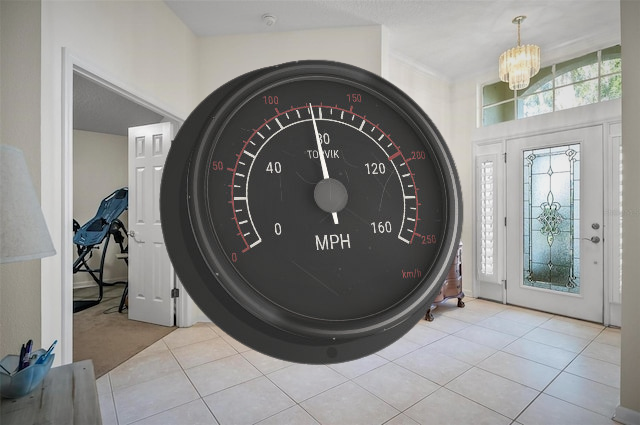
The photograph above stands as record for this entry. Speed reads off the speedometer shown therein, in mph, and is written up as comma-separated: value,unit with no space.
75,mph
